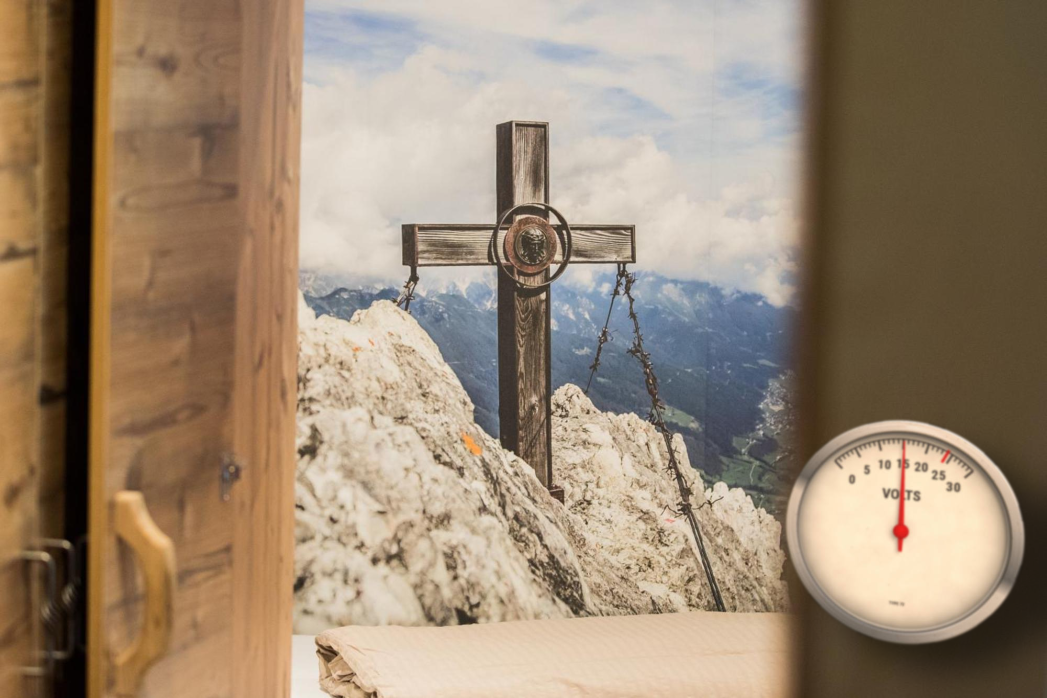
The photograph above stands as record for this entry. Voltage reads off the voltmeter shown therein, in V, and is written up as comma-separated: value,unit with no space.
15,V
